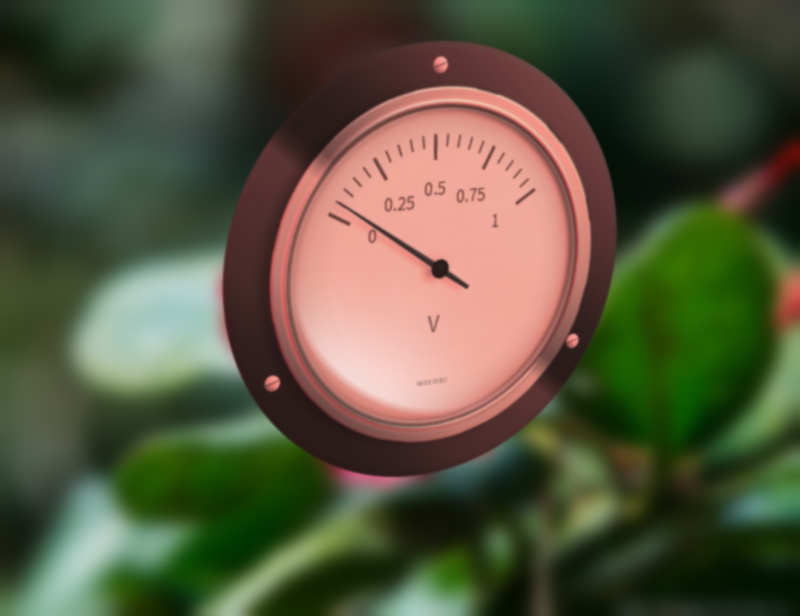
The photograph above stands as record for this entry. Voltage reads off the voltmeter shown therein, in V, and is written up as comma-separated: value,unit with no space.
0.05,V
